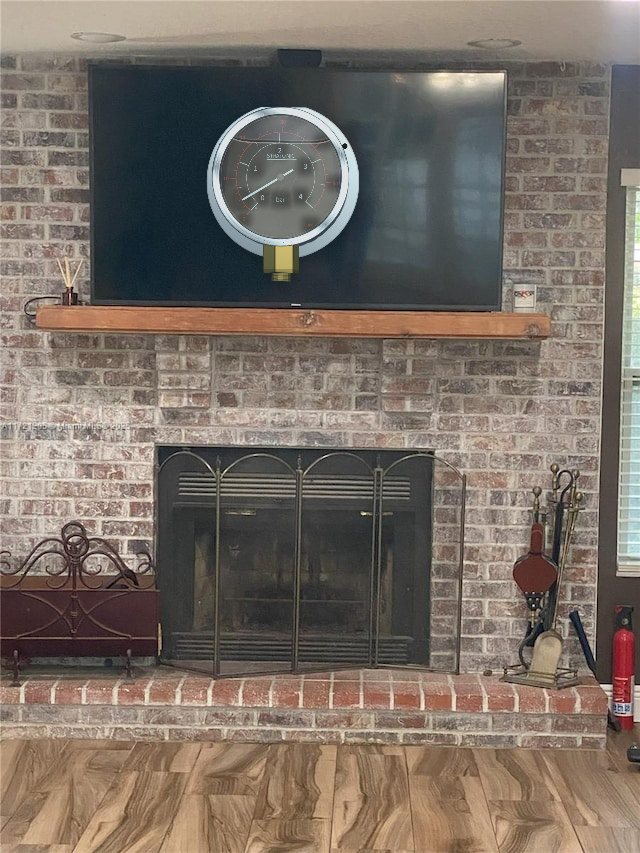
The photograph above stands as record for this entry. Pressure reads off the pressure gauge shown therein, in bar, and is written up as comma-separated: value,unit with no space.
0.25,bar
